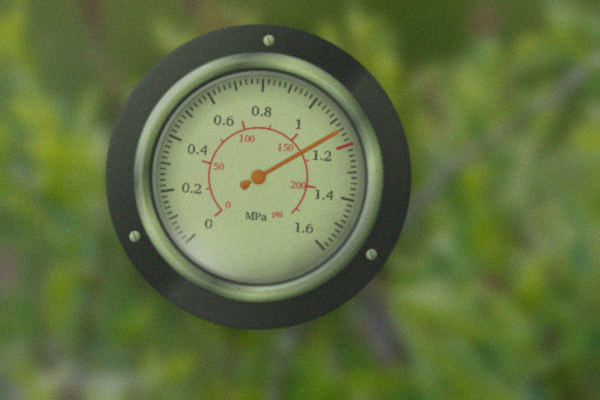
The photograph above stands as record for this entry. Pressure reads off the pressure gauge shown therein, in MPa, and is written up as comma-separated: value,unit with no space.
1.14,MPa
